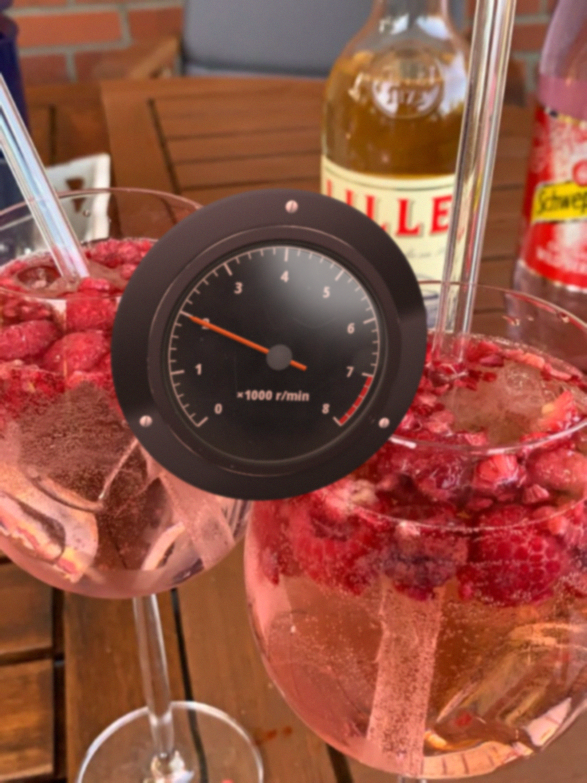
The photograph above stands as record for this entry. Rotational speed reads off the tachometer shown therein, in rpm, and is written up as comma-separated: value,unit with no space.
2000,rpm
